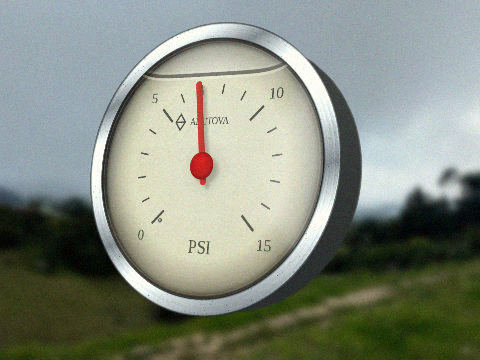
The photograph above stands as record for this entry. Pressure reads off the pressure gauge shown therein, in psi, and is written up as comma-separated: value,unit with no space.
7,psi
